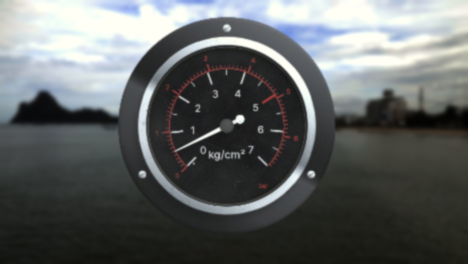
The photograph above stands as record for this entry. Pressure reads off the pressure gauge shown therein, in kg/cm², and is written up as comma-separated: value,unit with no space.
0.5,kg/cm²
